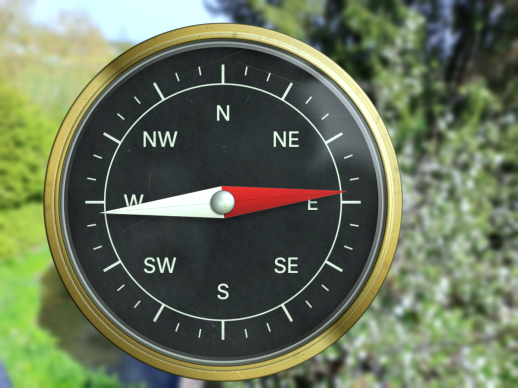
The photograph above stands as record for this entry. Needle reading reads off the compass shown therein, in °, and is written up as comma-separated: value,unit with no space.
85,°
